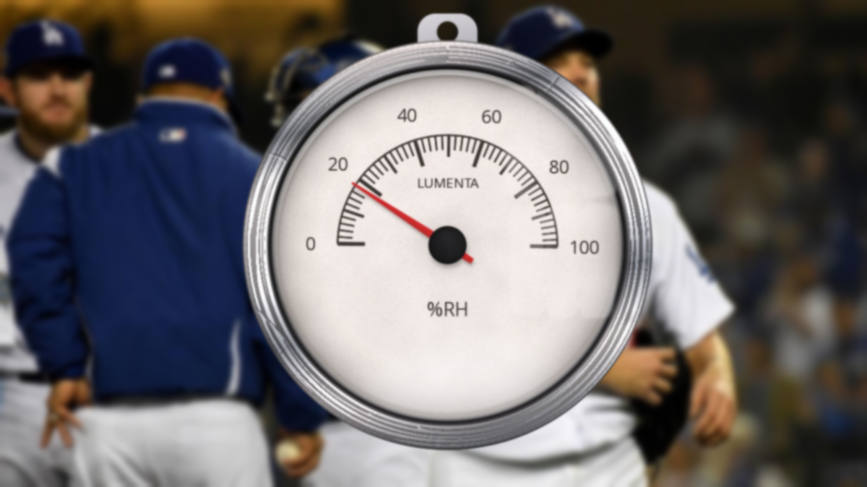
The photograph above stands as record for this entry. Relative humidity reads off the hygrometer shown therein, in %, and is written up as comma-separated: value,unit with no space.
18,%
